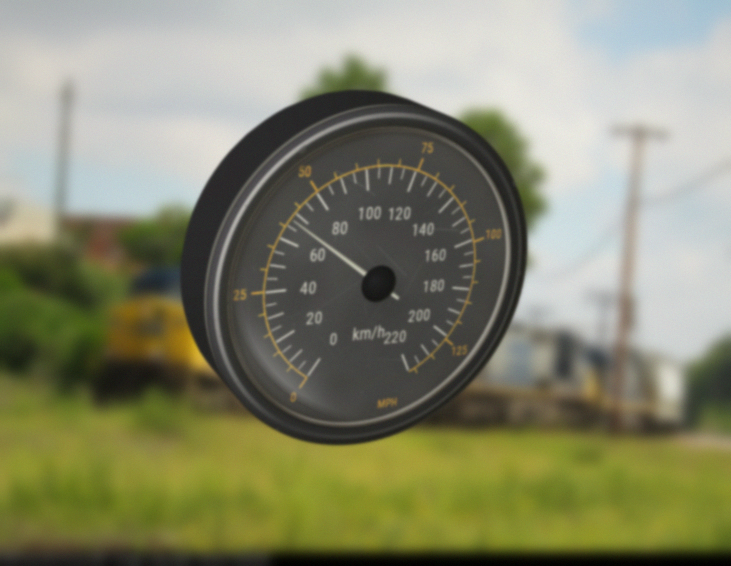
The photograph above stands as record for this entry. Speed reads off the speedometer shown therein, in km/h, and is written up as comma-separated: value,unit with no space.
67.5,km/h
